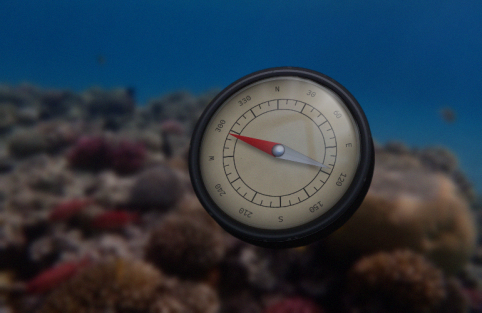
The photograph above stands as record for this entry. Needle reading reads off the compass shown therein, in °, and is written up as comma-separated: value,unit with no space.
295,°
